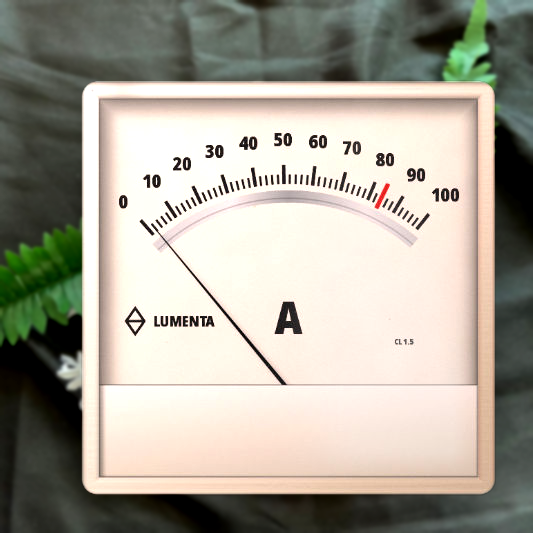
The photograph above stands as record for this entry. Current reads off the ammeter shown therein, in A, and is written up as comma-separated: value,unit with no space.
2,A
